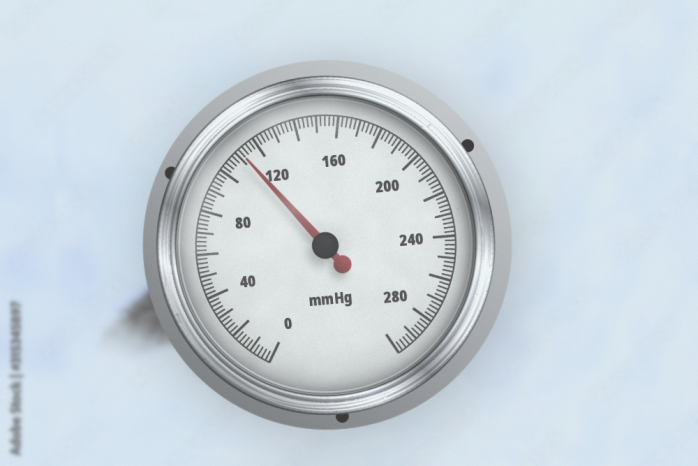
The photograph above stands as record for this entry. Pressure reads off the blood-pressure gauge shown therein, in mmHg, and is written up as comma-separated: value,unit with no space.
112,mmHg
